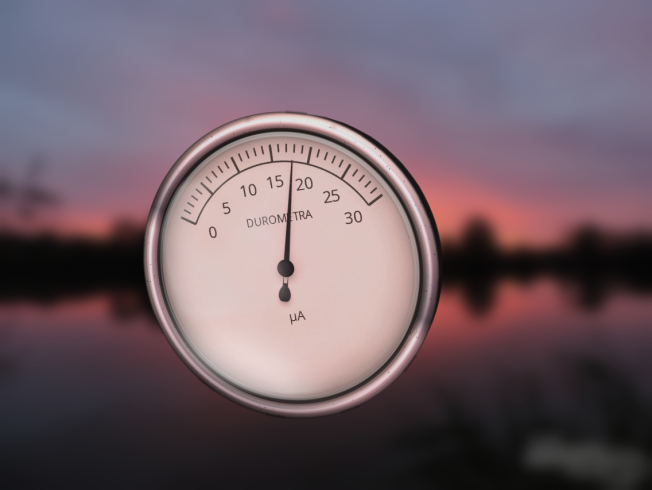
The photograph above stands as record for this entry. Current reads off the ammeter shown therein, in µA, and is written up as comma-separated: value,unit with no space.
18,µA
